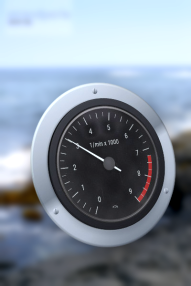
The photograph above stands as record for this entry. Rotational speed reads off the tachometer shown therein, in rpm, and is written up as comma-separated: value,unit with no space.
3000,rpm
